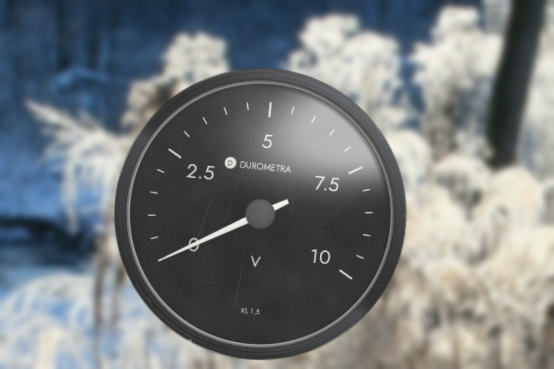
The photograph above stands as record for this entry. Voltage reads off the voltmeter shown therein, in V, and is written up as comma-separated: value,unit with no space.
0,V
